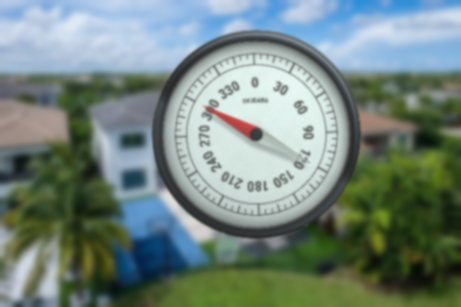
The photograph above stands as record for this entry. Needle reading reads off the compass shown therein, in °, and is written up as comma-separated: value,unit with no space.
300,°
